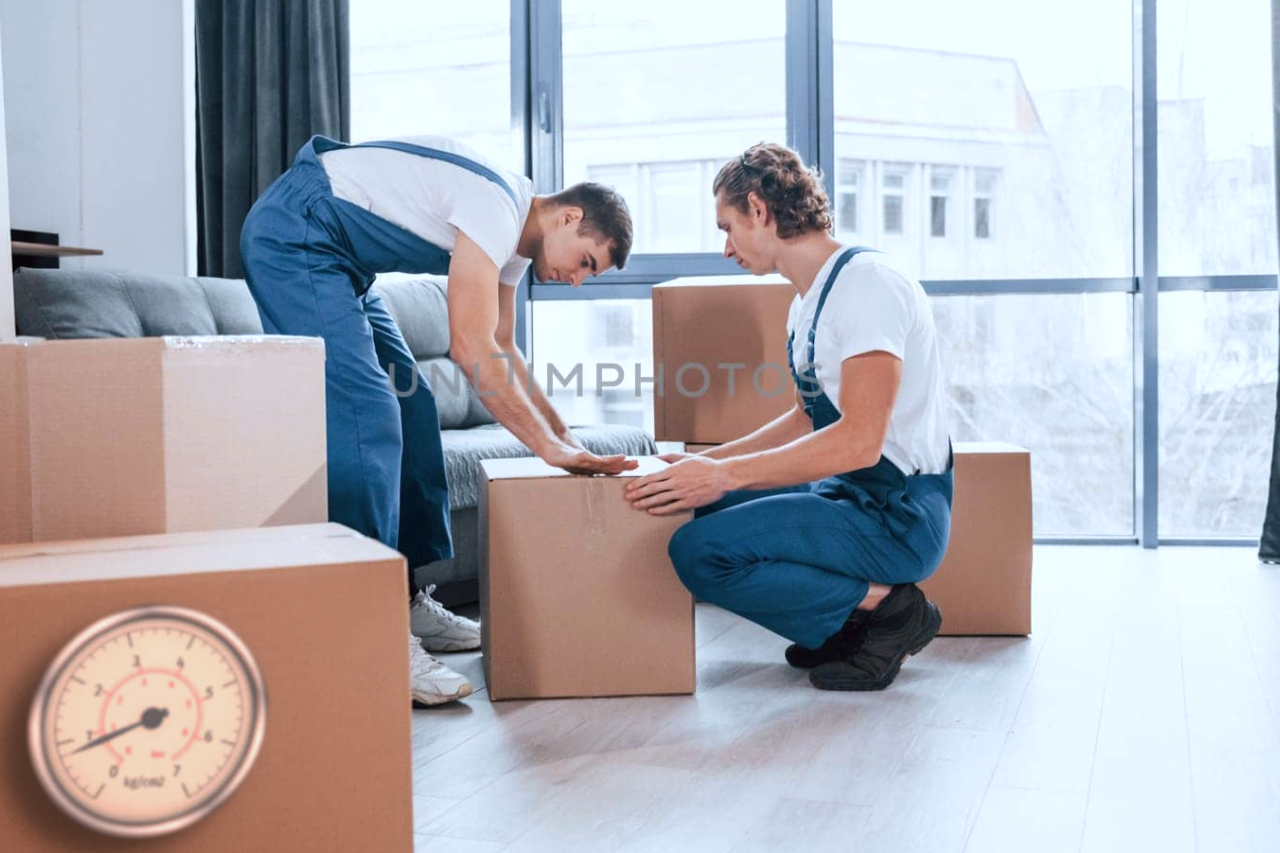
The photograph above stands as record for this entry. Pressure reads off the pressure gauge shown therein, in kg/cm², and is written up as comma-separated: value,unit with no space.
0.8,kg/cm²
